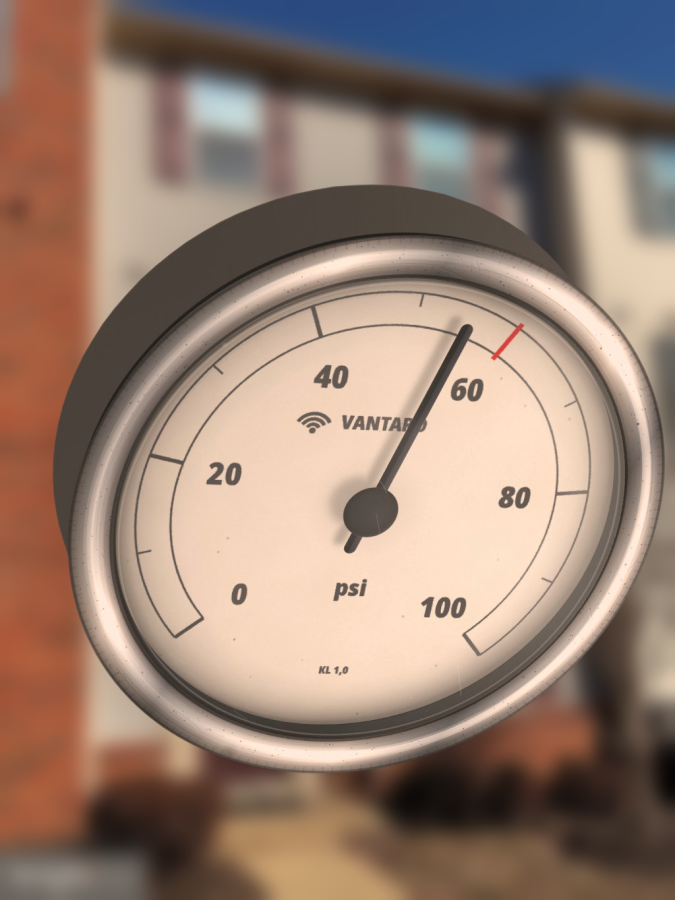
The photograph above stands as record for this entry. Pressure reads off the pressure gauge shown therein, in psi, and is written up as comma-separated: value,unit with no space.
55,psi
